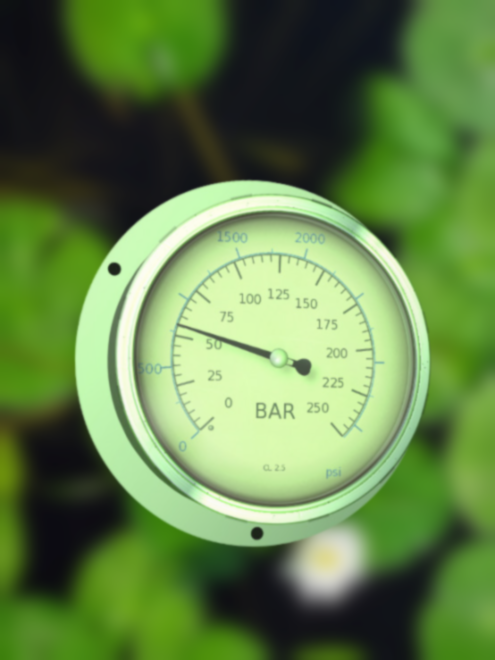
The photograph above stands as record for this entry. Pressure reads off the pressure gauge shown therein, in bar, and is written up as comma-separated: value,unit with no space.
55,bar
